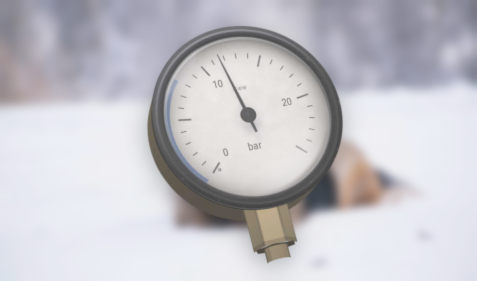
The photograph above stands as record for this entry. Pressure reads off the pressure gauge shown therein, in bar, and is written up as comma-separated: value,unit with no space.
11.5,bar
